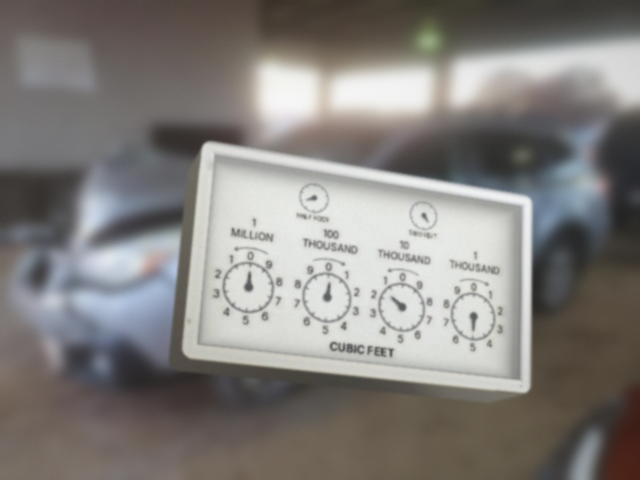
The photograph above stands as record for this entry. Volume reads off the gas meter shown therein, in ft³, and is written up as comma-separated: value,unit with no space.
1500,ft³
